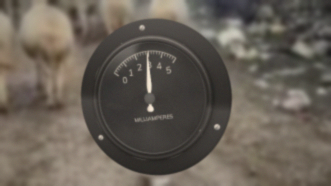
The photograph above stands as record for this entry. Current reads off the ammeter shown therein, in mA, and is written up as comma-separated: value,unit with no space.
3,mA
